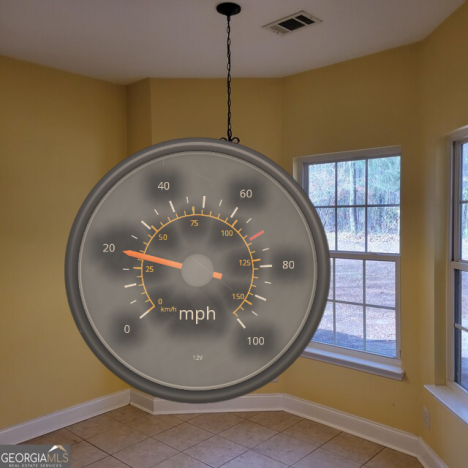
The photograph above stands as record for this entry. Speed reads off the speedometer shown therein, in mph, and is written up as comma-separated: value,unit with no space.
20,mph
